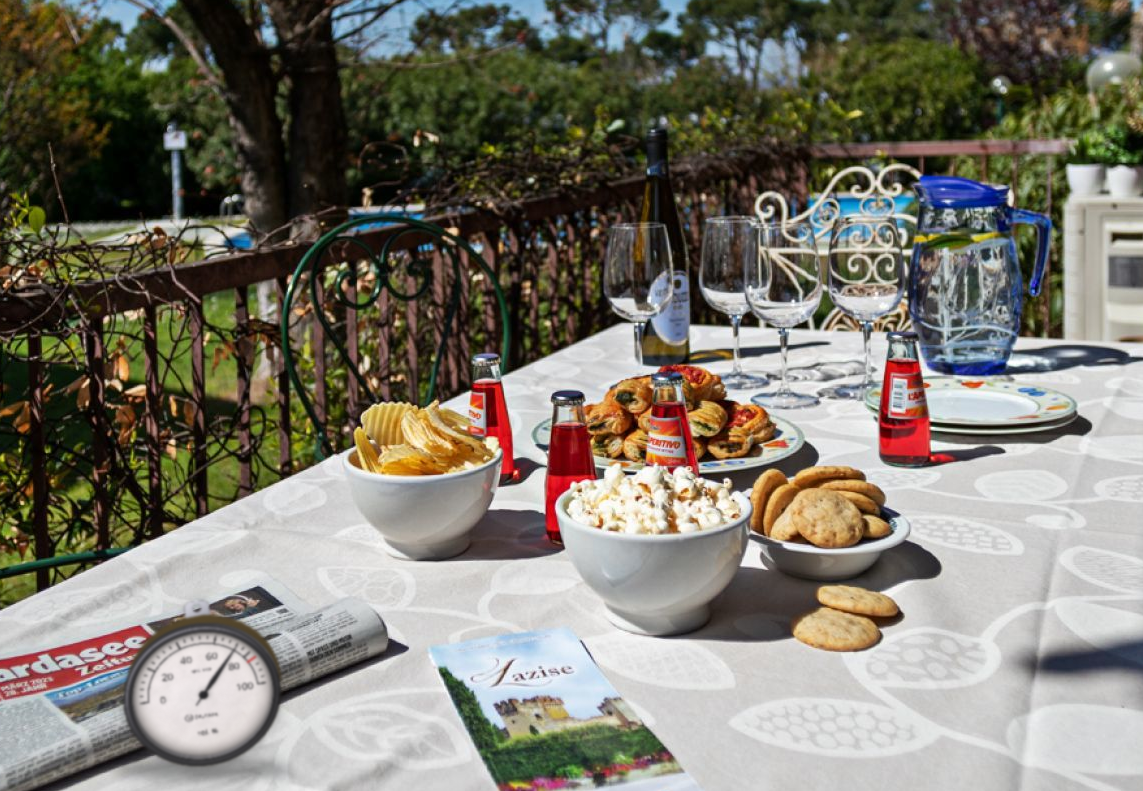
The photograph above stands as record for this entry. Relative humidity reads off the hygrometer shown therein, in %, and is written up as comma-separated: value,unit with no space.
72,%
